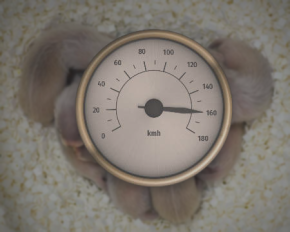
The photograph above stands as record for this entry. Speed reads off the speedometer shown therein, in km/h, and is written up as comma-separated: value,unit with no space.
160,km/h
